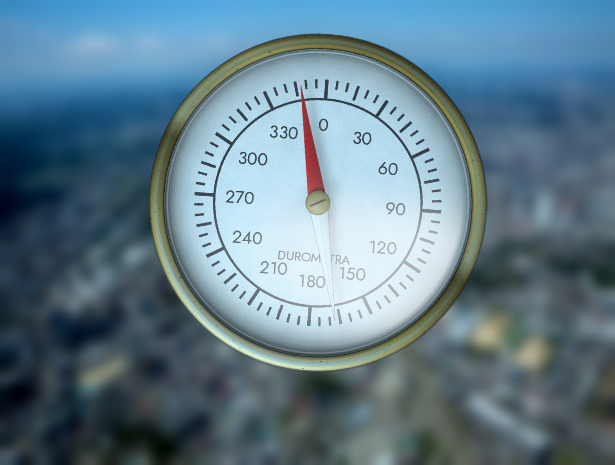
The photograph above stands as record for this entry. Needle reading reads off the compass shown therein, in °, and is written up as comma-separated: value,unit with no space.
347.5,°
